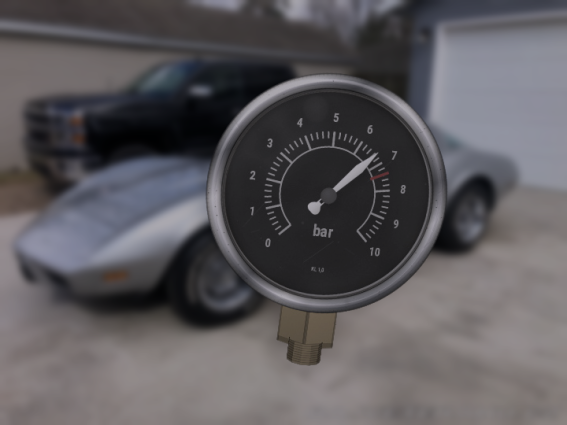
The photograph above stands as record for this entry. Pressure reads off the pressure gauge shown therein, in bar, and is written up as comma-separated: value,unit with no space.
6.6,bar
